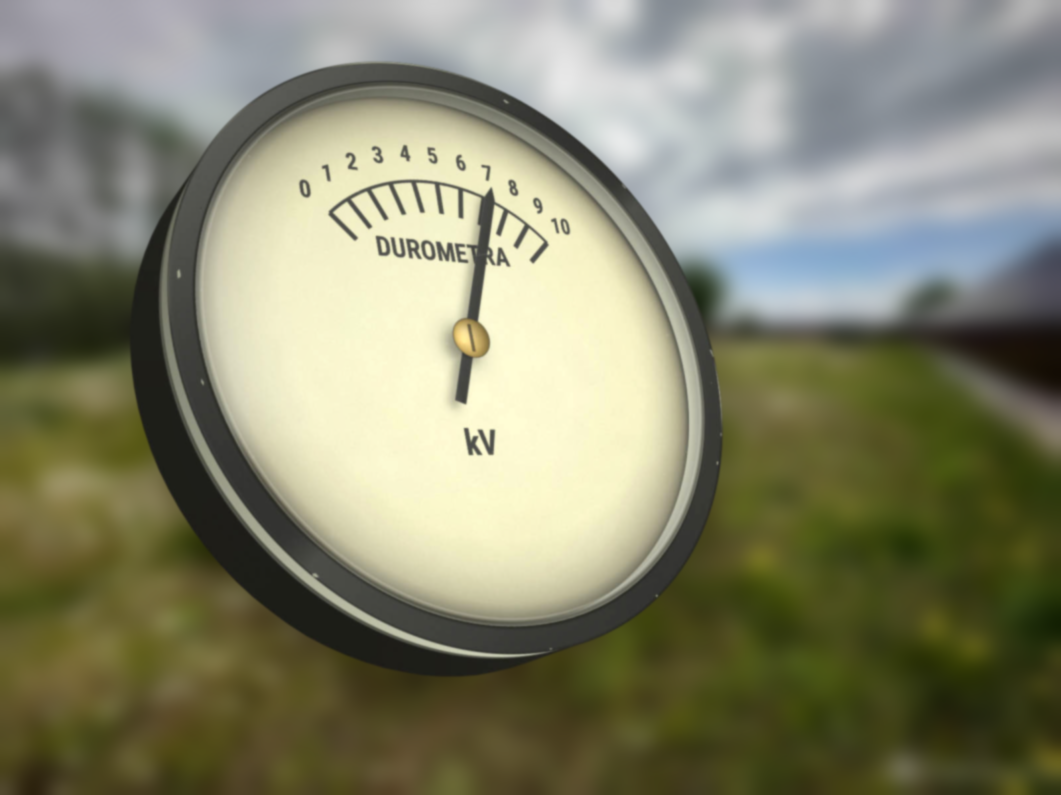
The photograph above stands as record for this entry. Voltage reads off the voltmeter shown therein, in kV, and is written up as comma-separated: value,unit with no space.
7,kV
